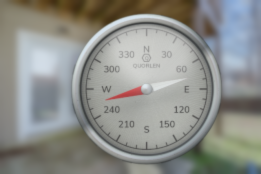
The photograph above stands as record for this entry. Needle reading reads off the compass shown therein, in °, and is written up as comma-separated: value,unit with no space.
255,°
